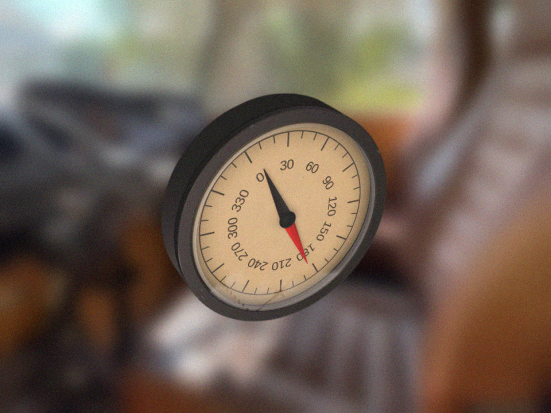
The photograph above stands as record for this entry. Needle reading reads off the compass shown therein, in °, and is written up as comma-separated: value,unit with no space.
185,°
